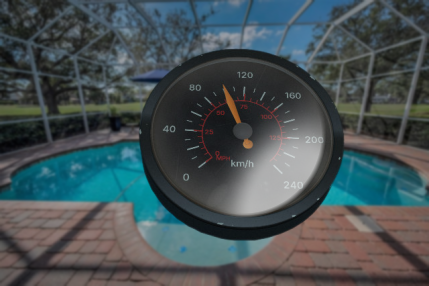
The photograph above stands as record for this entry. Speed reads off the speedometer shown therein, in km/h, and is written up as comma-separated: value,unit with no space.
100,km/h
